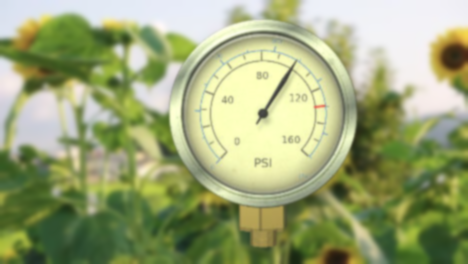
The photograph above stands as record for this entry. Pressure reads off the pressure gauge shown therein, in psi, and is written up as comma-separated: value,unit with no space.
100,psi
